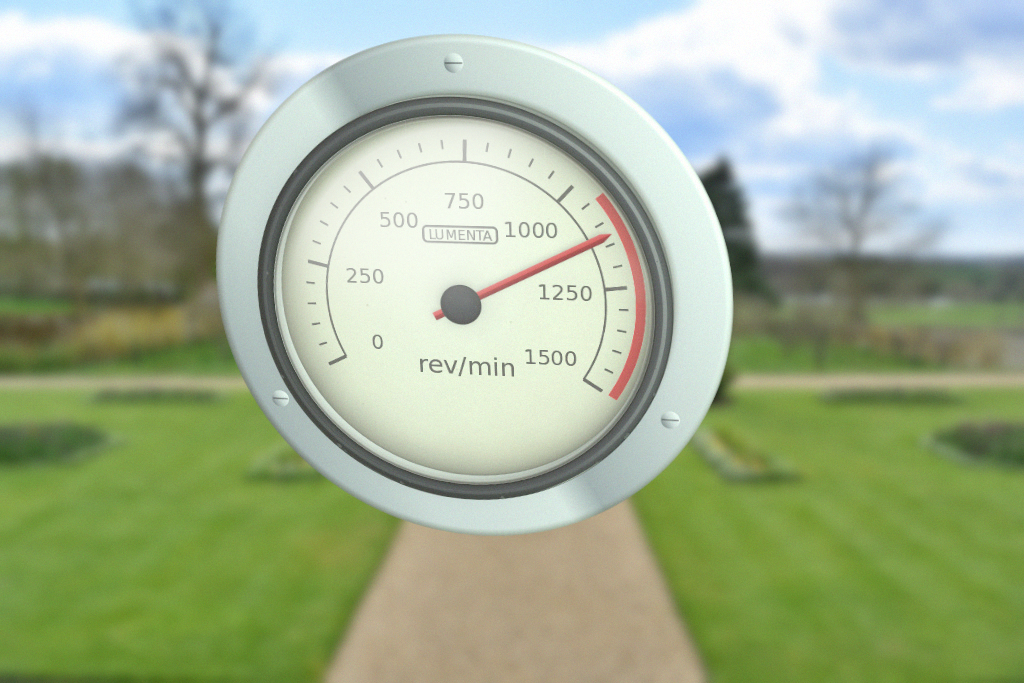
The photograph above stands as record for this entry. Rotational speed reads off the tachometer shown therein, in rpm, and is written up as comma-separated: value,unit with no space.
1125,rpm
